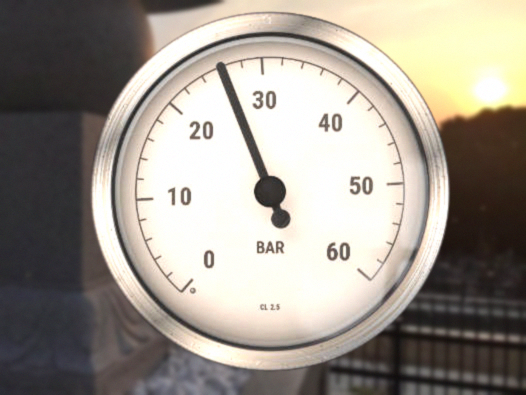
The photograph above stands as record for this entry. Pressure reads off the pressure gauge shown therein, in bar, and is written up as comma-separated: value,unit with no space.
26,bar
